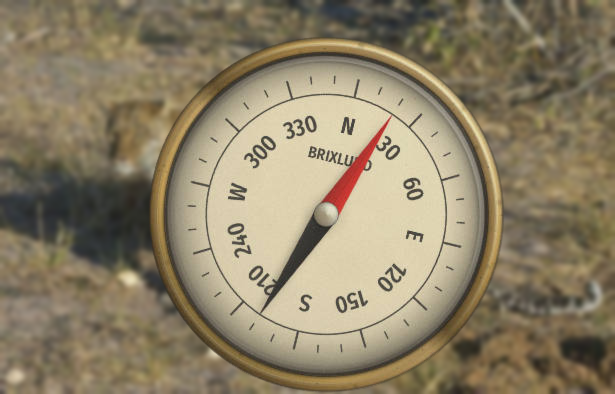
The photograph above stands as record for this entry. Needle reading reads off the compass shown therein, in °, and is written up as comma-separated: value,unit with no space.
20,°
